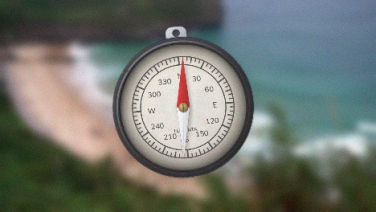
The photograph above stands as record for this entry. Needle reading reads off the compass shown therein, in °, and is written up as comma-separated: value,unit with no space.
5,°
